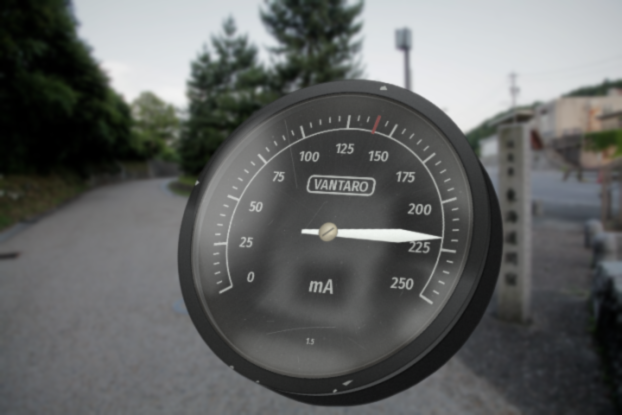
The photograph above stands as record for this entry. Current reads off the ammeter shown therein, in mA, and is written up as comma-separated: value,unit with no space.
220,mA
